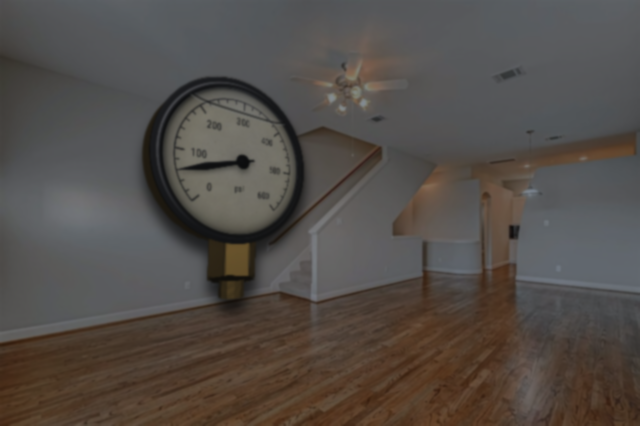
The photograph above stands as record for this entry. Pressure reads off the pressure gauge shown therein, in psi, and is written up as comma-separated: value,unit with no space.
60,psi
